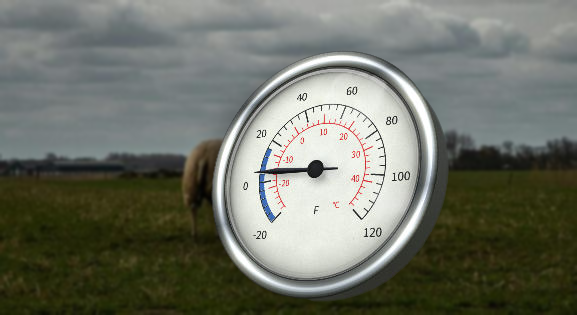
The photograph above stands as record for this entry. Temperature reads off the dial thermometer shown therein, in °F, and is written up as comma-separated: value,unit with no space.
4,°F
